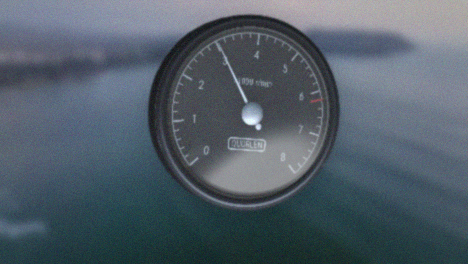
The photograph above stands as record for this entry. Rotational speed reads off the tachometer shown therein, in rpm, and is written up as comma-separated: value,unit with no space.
3000,rpm
